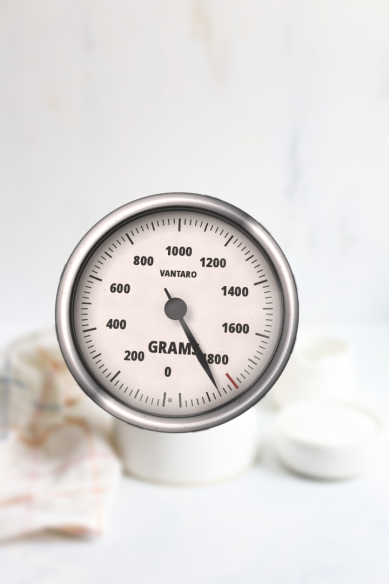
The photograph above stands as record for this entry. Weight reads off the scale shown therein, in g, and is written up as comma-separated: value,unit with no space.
1860,g
